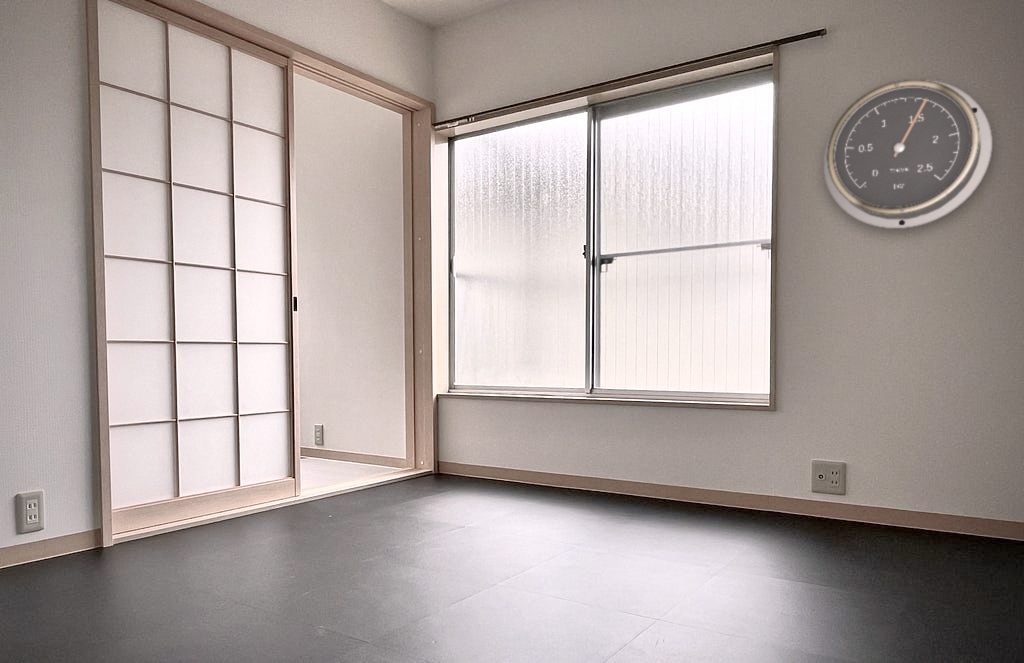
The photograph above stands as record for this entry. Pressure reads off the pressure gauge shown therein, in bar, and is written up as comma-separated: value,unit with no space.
1.5,bar
